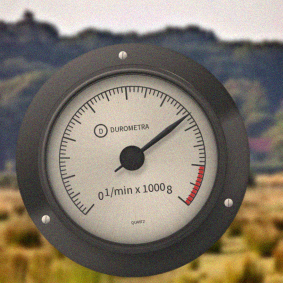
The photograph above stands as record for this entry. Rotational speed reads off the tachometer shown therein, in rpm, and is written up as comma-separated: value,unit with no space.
5700,rpm
